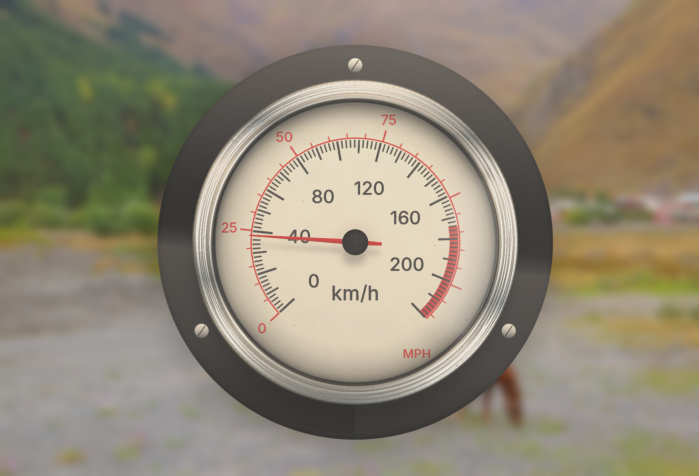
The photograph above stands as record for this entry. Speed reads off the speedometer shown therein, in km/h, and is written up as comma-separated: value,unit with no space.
38,km/h
